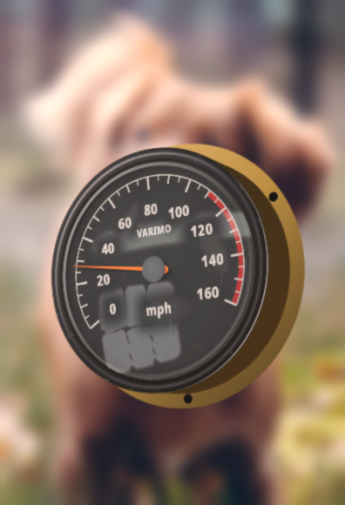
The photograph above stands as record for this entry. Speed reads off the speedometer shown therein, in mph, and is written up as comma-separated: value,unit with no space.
27.5,mph
